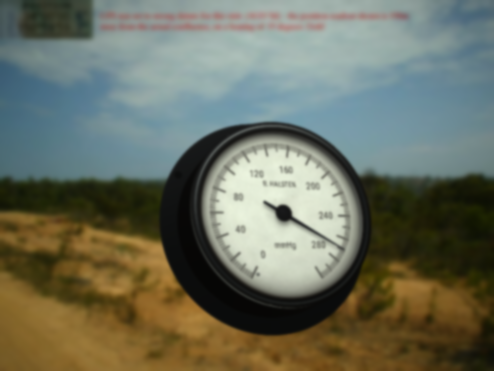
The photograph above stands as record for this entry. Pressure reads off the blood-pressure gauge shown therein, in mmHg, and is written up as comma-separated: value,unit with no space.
270,mmHg
